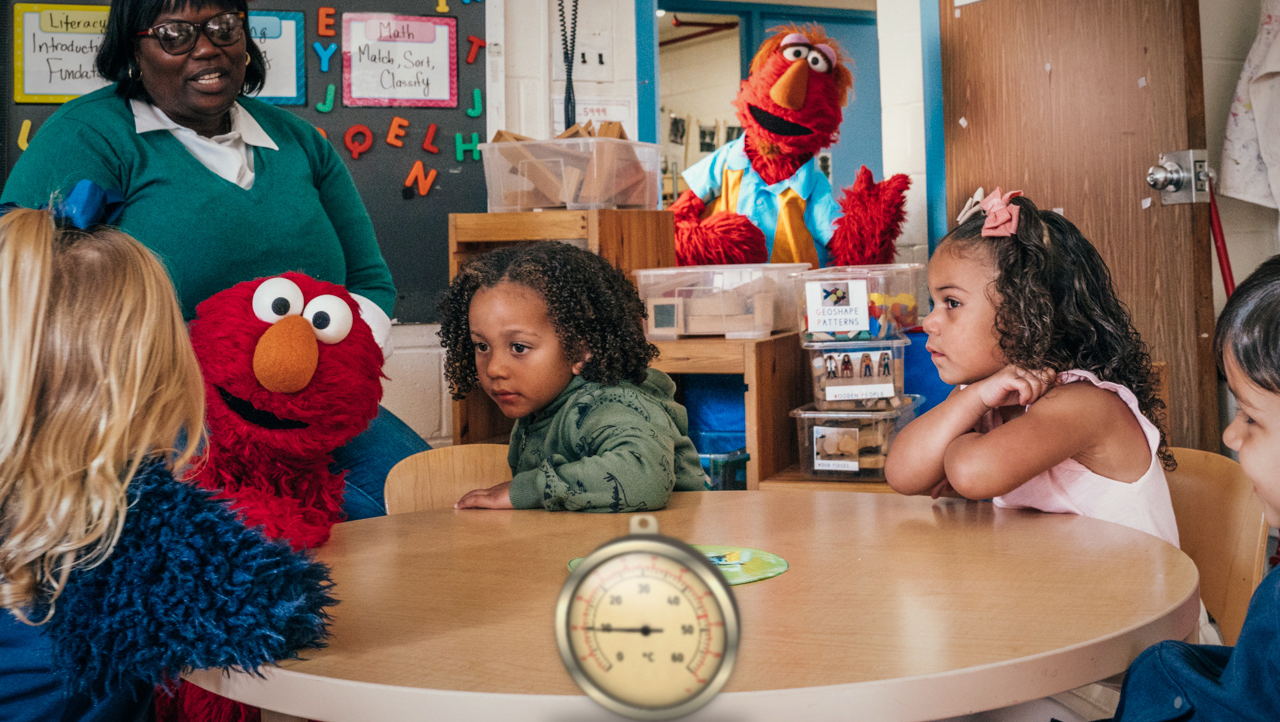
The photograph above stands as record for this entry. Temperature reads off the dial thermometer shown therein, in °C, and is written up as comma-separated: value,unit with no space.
10,°C
